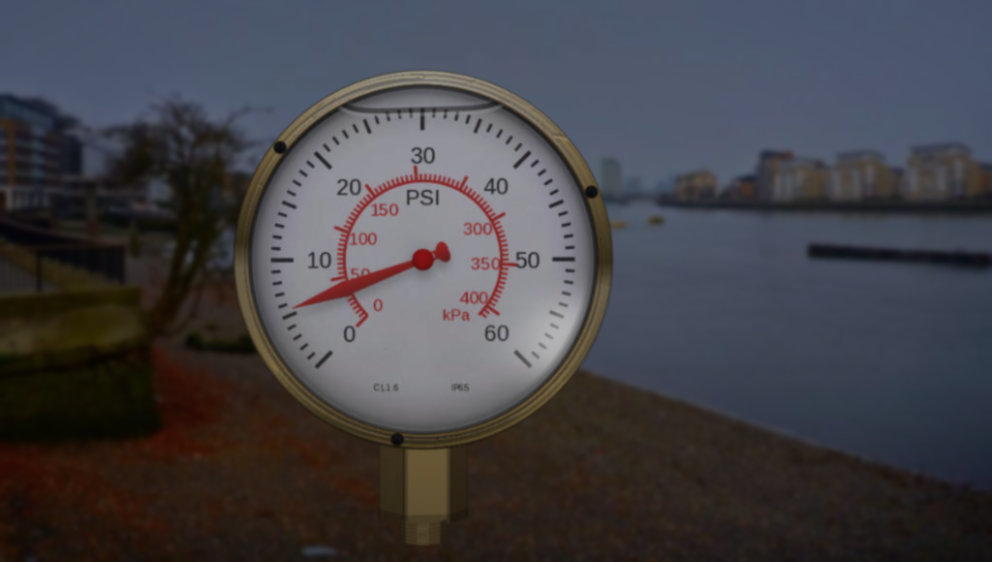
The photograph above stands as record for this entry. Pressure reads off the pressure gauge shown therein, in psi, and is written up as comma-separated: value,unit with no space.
5.5,psi
